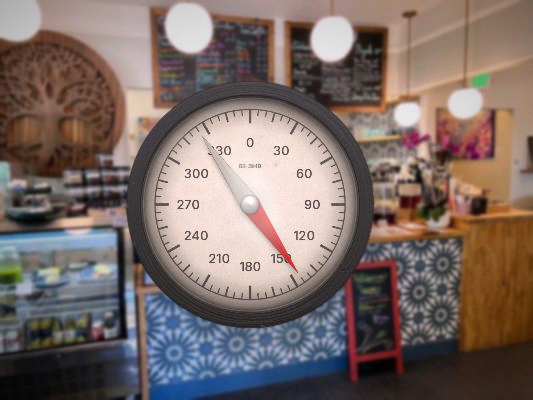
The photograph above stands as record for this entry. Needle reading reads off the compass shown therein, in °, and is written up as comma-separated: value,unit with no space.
145,°
